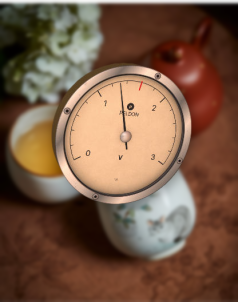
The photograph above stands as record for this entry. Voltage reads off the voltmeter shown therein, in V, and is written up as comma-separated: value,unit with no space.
1.3,V
